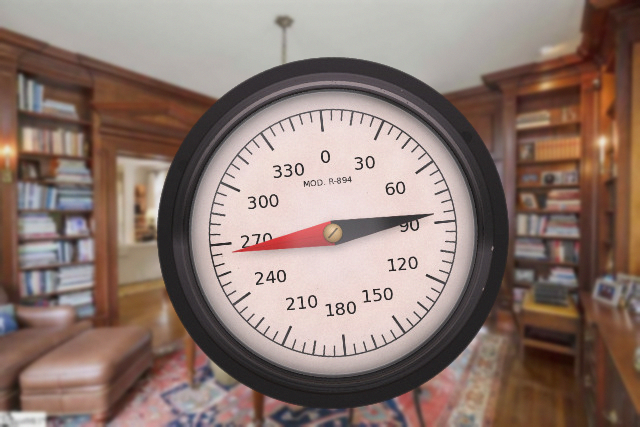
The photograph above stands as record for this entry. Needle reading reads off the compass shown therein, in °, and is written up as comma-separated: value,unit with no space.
265,°
